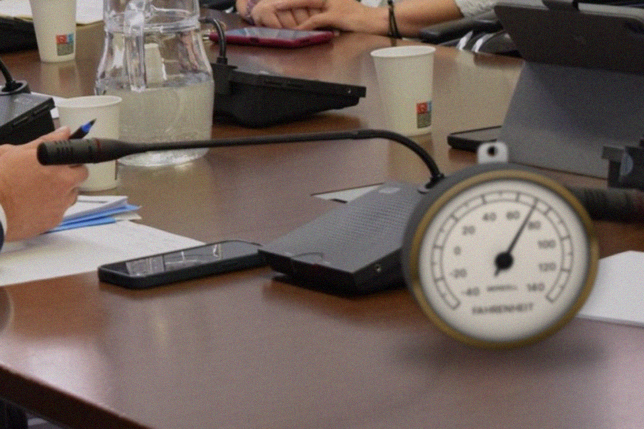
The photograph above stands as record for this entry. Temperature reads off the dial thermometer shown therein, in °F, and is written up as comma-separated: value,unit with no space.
70,°F
